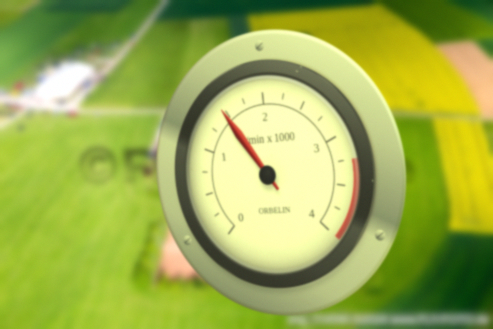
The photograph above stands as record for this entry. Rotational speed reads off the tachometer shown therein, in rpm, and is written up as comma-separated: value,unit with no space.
1500,rpm
